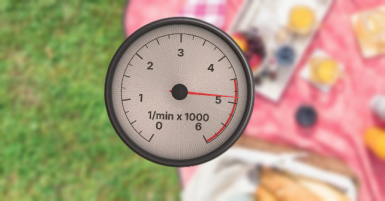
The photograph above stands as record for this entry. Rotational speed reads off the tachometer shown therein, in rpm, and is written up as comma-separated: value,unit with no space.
4875,rpm
